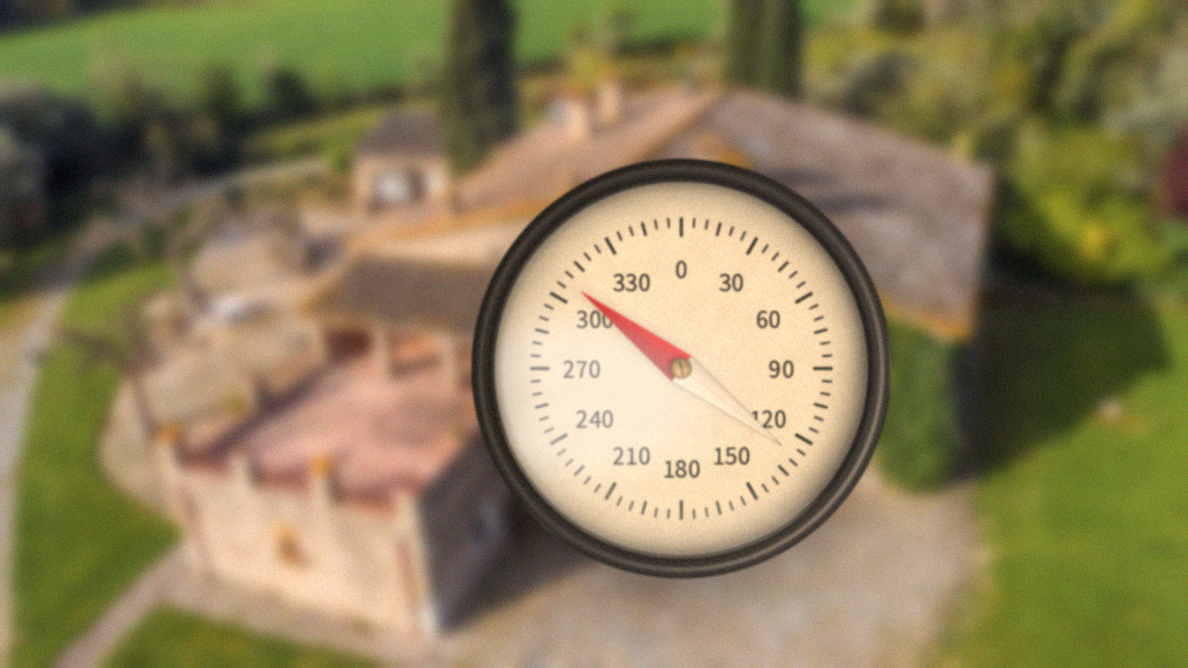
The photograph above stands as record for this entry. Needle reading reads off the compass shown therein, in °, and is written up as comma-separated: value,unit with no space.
307.5,°
